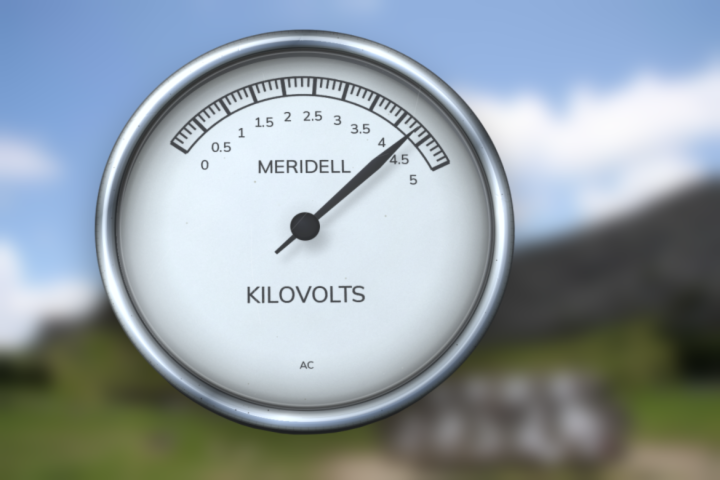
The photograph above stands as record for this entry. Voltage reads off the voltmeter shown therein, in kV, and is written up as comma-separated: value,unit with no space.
4.3,kV
